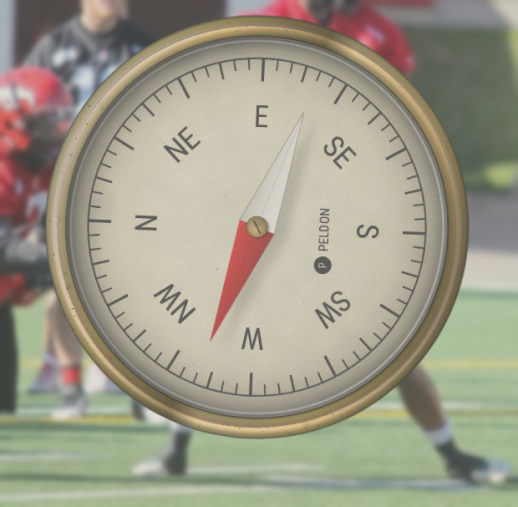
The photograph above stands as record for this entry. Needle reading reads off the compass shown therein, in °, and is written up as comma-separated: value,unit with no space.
290,°
